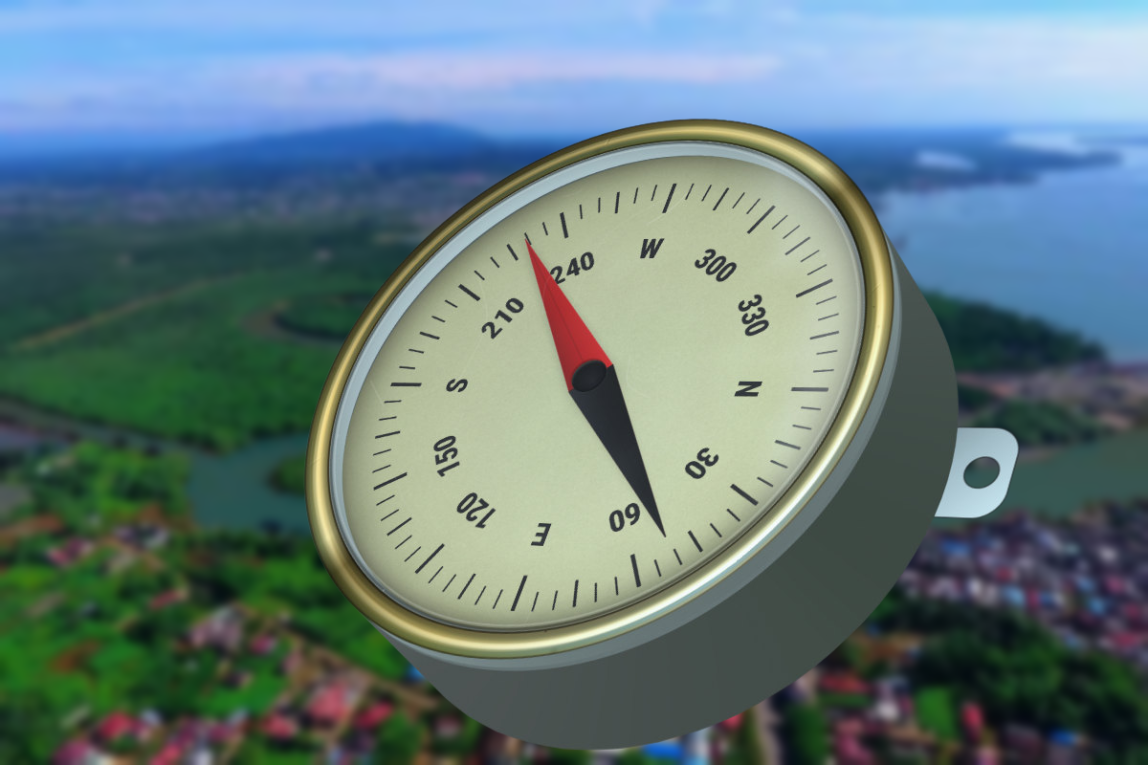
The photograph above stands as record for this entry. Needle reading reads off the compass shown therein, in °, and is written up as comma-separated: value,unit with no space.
230,°
